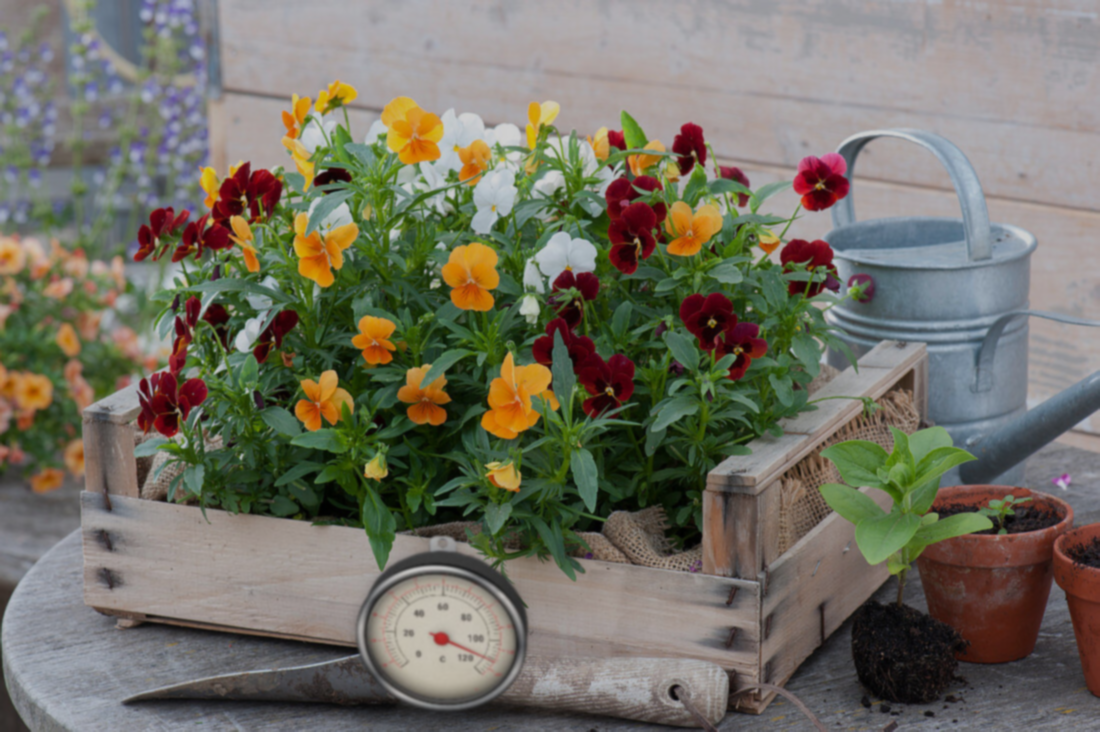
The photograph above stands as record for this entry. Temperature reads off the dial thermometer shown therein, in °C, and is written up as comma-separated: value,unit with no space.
110,°C
